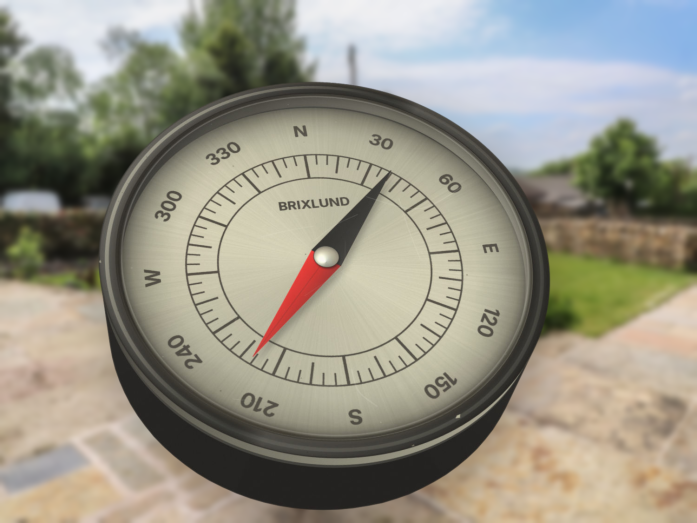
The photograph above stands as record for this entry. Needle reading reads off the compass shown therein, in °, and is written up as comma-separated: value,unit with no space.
220,°
